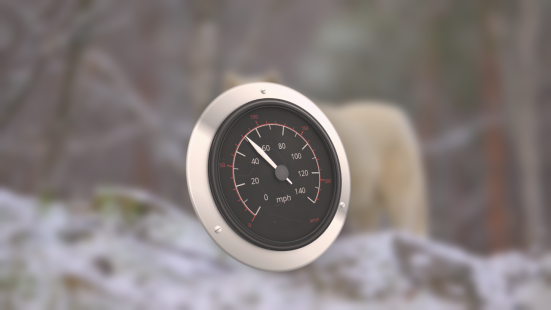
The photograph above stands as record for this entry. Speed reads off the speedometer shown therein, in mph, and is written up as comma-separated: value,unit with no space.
50,mph
